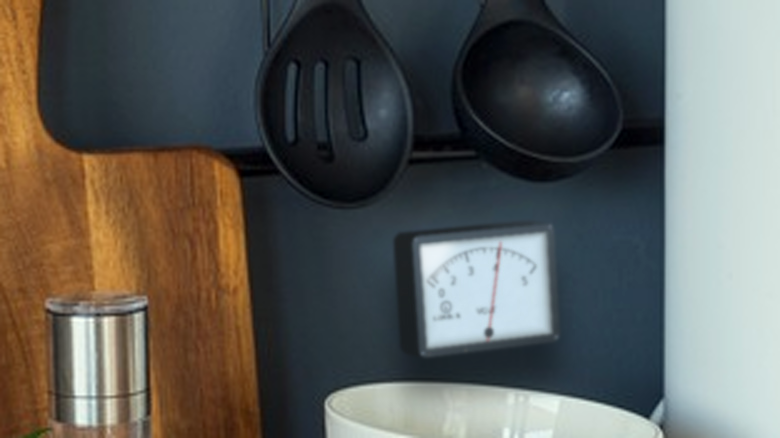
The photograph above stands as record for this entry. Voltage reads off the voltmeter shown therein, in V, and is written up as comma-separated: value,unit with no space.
4,V
